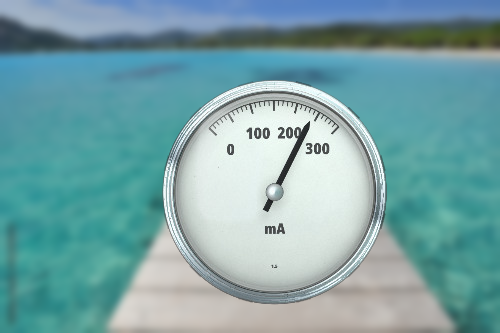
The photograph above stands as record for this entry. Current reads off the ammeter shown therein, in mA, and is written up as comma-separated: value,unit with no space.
240,mA
